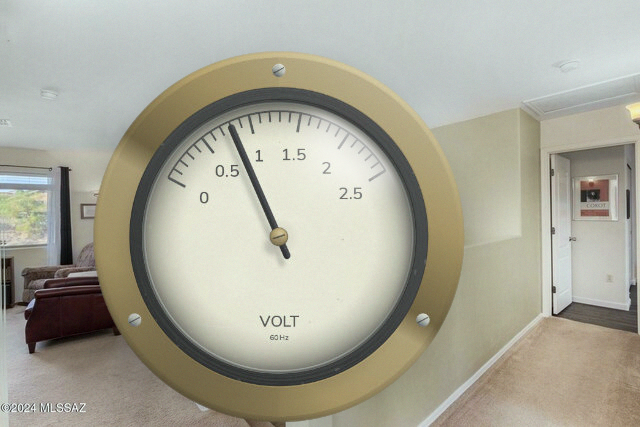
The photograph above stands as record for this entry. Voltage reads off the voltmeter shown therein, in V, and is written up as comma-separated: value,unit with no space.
0.8,V
